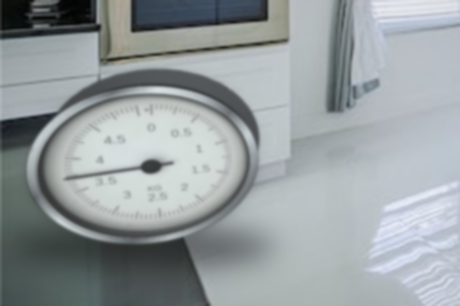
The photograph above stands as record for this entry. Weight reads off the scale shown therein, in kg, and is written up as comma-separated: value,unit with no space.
3.75,kg
